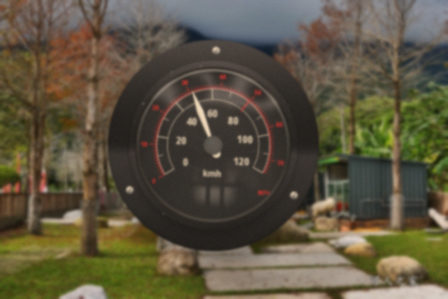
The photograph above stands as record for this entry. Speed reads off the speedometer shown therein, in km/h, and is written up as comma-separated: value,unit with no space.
50,km/h
